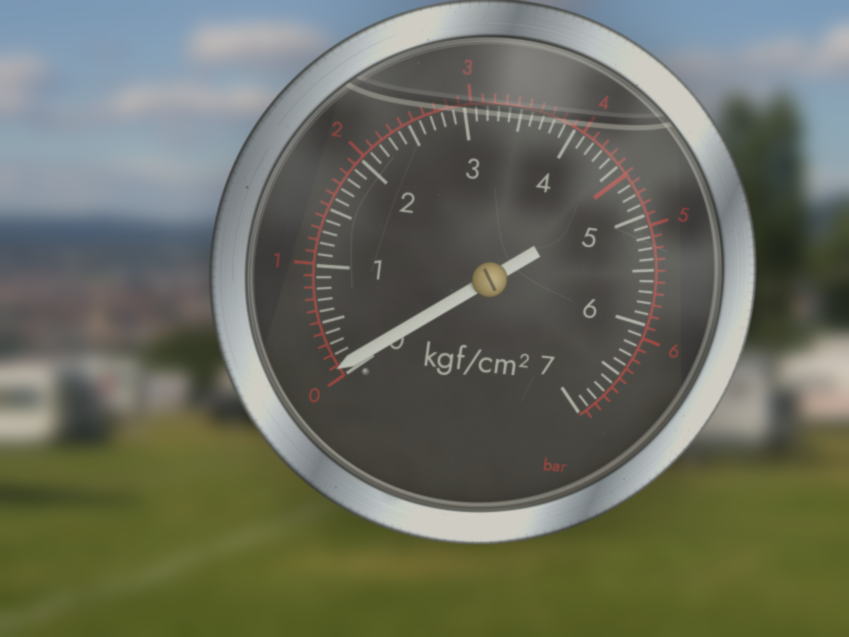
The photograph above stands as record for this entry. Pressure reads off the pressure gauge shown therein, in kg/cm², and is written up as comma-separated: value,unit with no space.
0.1,kg/cm²
